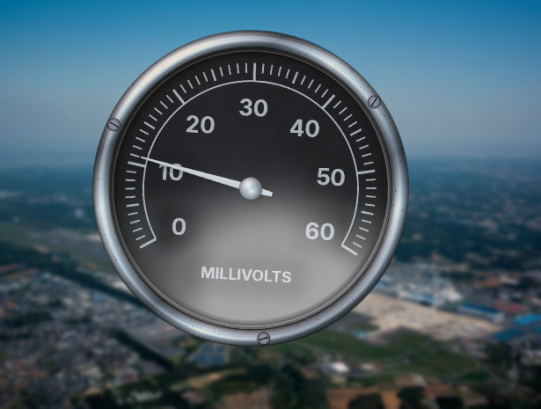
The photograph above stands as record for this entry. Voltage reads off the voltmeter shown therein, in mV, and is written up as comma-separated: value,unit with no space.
11,mV
